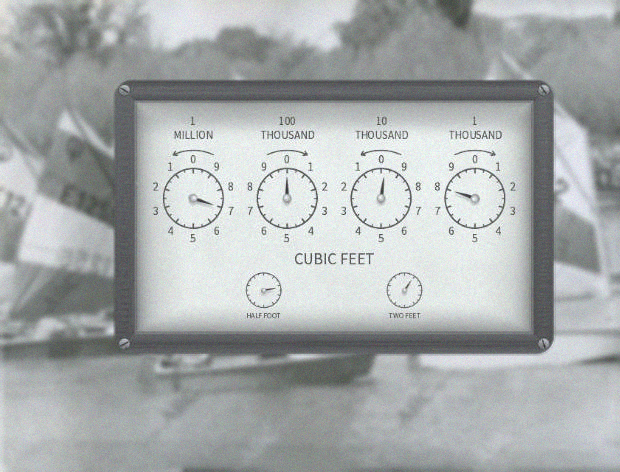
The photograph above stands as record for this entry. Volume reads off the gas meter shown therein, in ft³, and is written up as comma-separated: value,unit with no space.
699800,ft³
